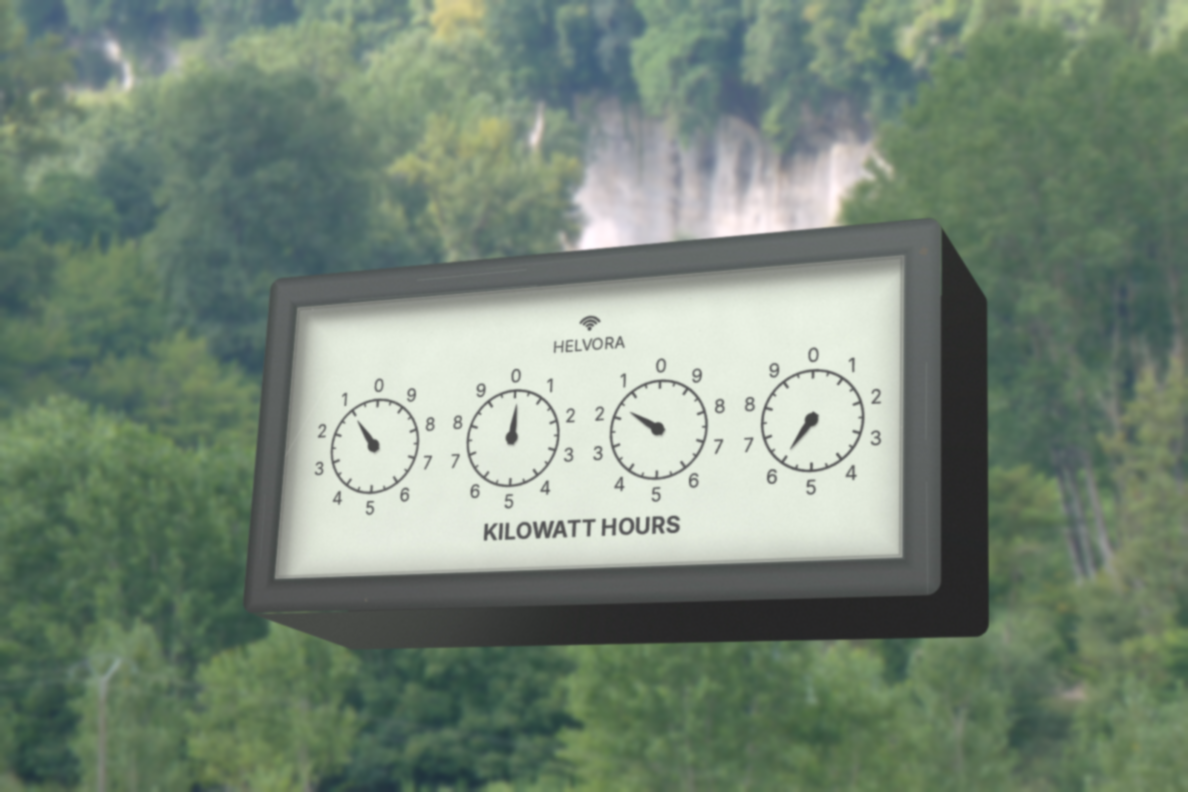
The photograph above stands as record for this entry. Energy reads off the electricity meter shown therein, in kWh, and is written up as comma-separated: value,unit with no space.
1016,kWh
